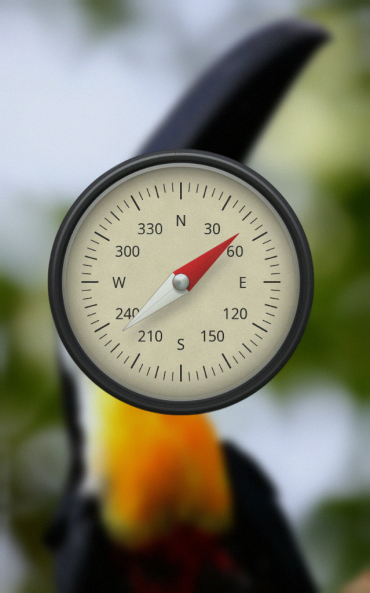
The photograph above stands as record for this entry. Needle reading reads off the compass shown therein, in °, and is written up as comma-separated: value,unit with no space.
50,°
